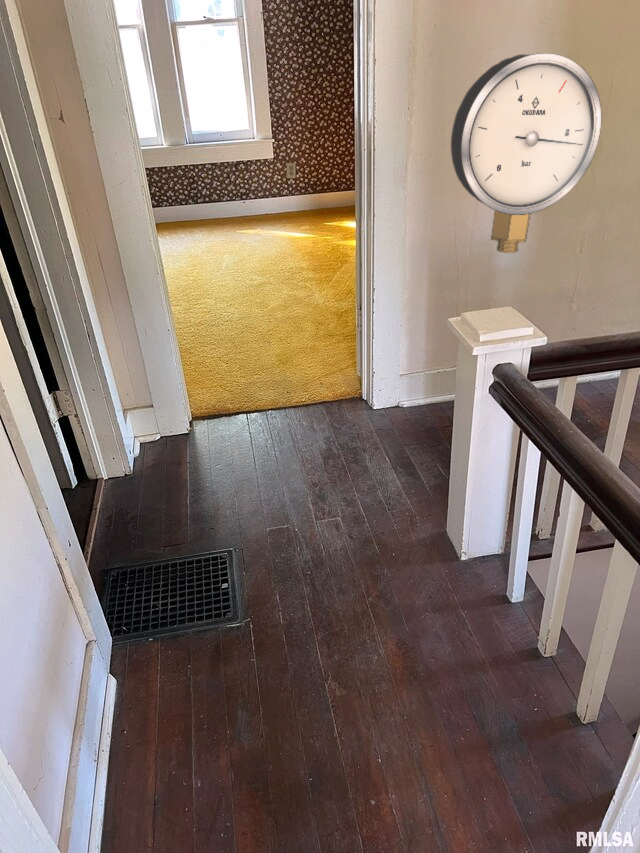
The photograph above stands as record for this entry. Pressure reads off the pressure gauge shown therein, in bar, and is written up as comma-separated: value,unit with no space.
8.5,bar
